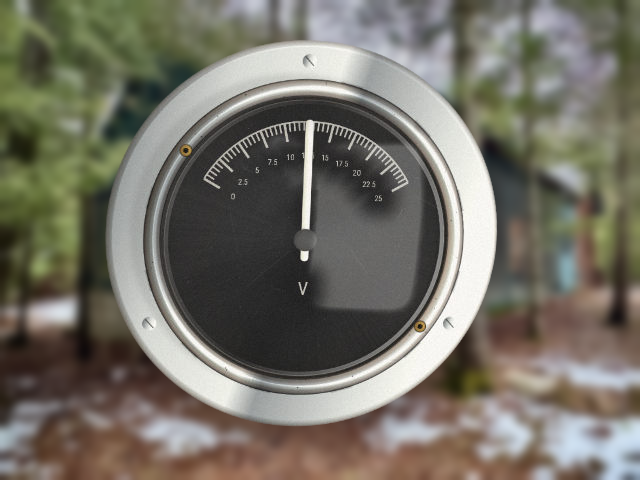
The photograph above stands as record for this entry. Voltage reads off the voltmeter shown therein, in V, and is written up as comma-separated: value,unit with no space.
12.5,V
